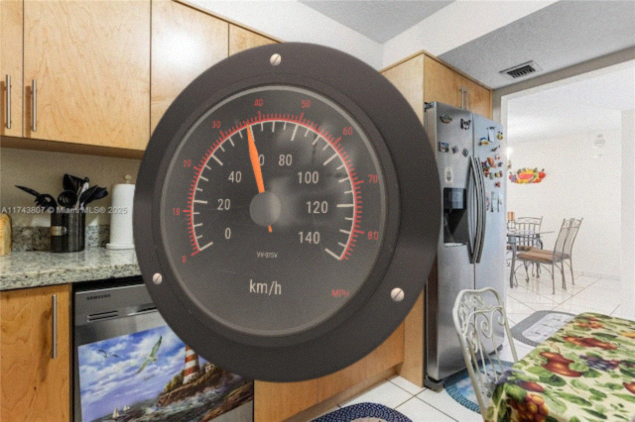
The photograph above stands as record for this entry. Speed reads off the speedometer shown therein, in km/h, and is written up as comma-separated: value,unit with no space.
60,km/h
